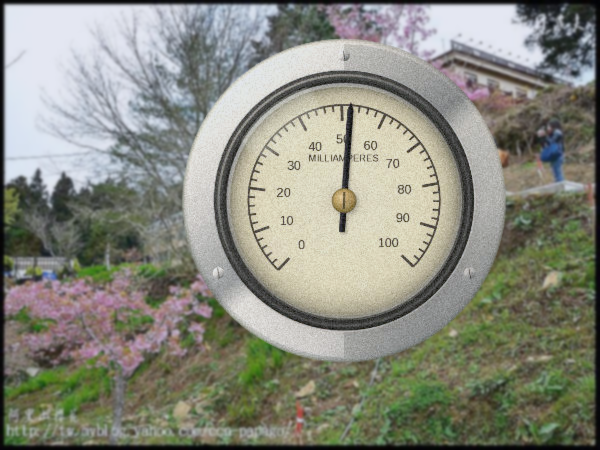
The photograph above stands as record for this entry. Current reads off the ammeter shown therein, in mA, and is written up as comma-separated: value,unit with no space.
52,mA
